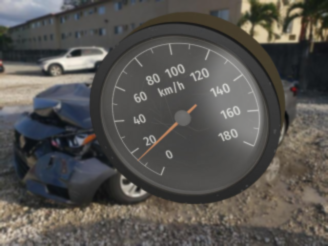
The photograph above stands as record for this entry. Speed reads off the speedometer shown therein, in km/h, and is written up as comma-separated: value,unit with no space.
15,km/h
